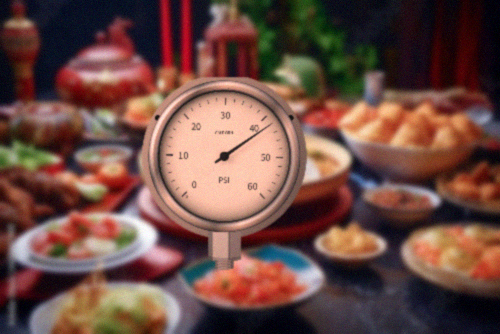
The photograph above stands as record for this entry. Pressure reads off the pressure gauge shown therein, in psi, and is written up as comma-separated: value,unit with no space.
42,psi
